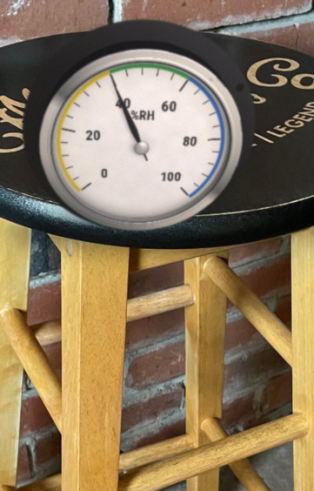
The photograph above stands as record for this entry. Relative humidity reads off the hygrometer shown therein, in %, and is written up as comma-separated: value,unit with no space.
40,%
